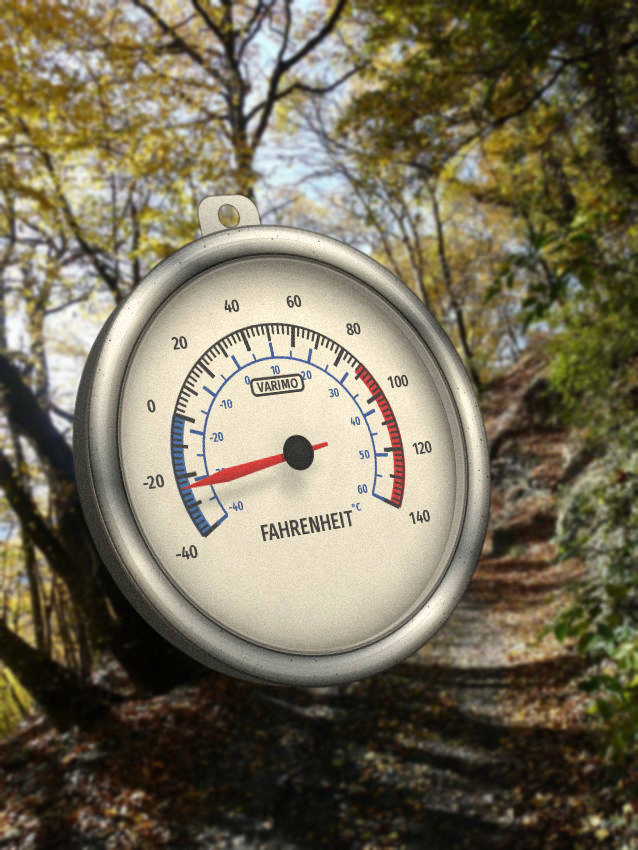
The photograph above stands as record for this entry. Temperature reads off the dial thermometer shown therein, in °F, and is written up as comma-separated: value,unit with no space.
-24,°F
